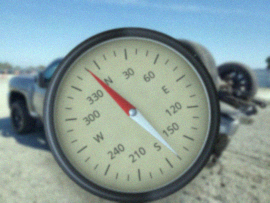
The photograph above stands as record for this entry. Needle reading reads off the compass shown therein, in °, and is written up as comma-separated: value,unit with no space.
350,°
